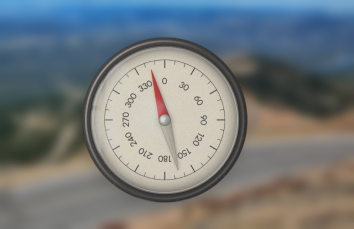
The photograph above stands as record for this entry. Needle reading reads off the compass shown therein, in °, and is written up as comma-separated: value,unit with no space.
345,°
